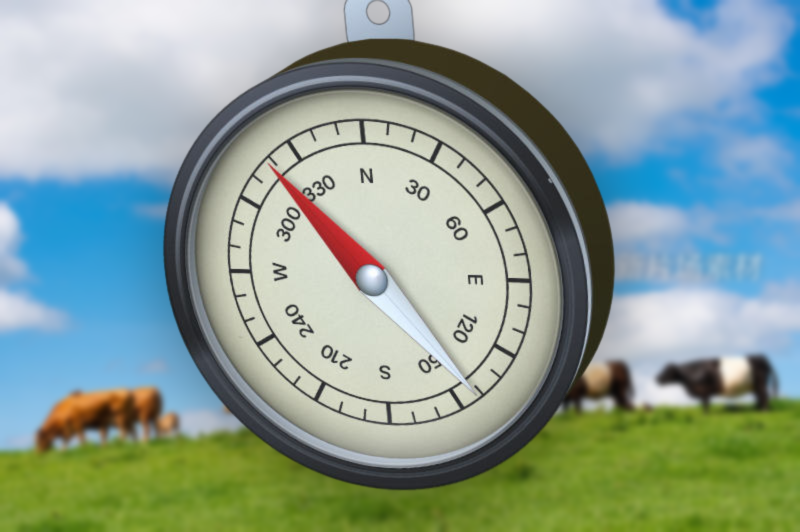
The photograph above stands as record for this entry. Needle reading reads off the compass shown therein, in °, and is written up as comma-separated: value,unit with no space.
320,°
